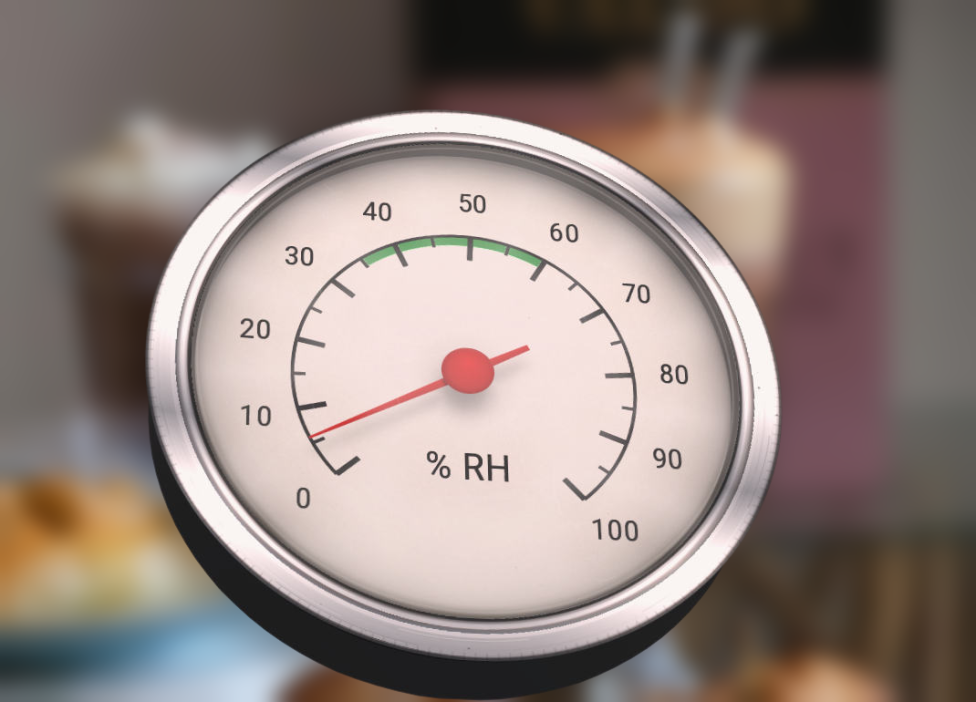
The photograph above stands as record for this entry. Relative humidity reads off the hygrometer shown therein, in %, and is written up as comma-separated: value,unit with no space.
5,%
